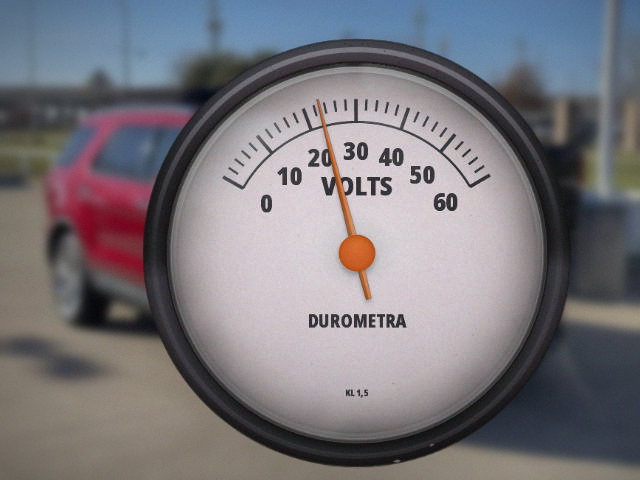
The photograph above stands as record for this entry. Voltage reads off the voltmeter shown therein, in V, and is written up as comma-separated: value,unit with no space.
23,V
